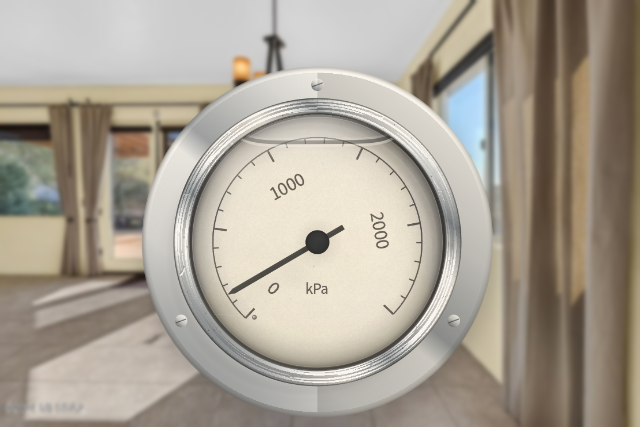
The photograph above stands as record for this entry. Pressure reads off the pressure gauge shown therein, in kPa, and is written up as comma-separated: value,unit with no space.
150,kPa
